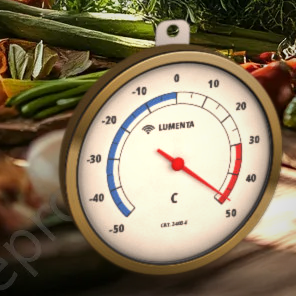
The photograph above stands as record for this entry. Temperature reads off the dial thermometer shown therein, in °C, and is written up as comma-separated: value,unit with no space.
47.5,°C
